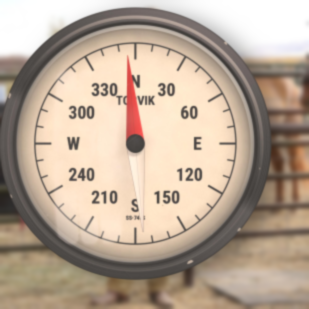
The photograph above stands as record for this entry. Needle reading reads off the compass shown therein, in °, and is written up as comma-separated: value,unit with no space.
355,°
